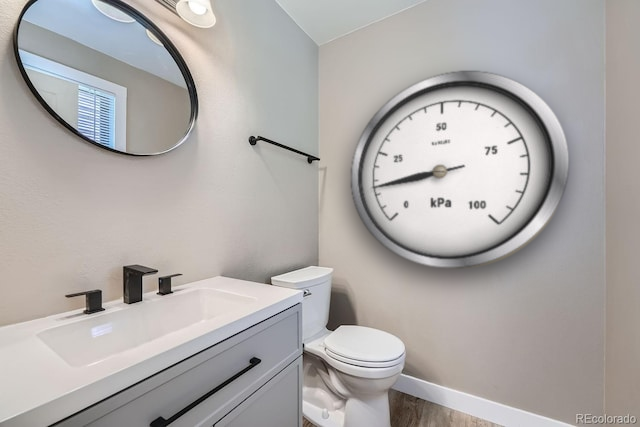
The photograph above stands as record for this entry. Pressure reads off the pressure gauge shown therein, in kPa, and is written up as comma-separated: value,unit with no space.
12.5,kPa
